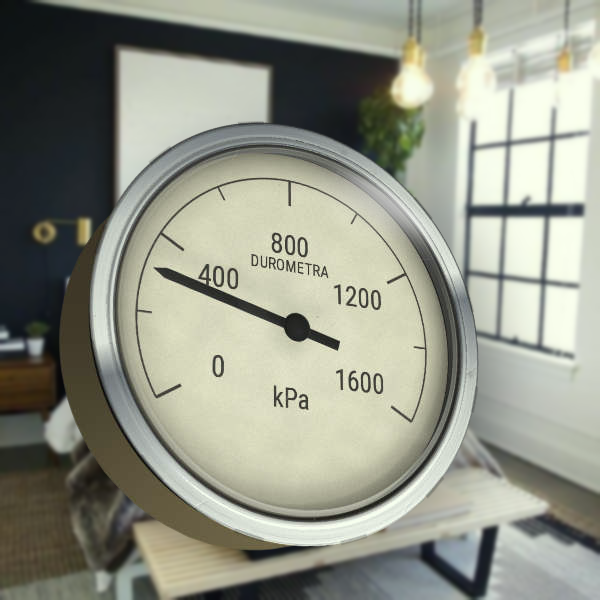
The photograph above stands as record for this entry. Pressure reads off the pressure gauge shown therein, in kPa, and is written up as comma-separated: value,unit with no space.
300,kPa
